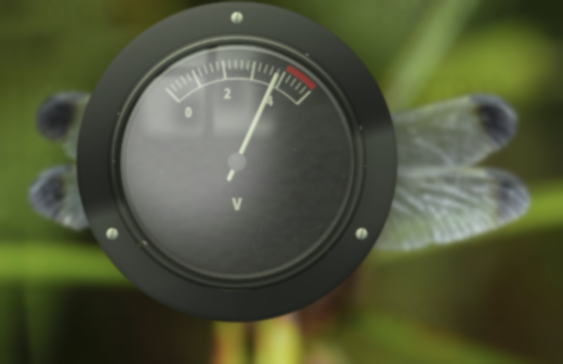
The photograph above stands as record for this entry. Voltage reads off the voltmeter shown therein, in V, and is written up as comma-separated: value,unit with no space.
3.8,V
